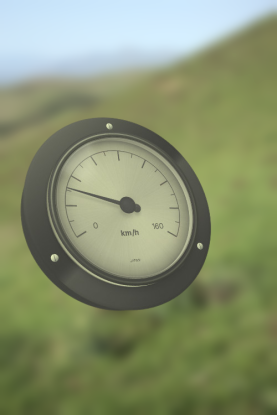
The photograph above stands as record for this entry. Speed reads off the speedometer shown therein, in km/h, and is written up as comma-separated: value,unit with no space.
30,km/h
